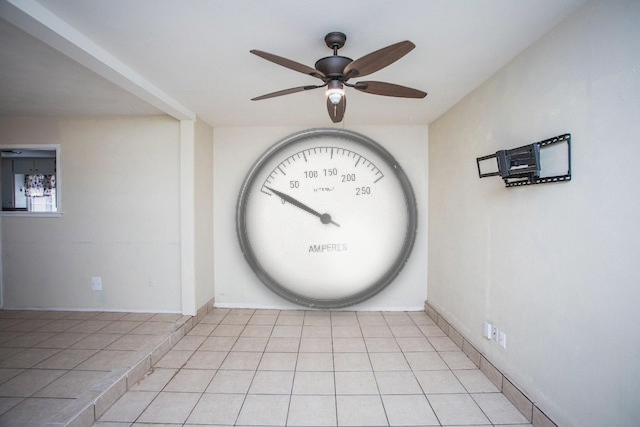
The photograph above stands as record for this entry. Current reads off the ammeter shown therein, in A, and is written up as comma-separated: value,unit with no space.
10,A
